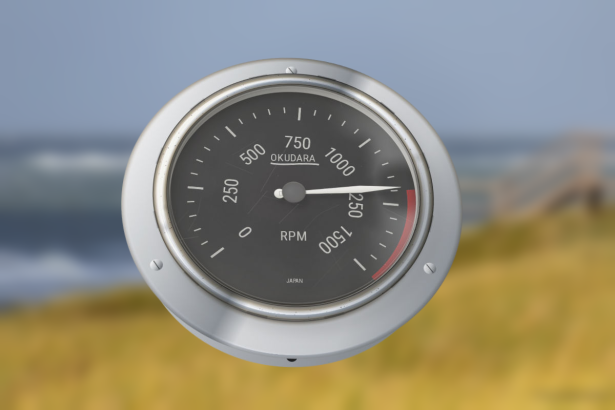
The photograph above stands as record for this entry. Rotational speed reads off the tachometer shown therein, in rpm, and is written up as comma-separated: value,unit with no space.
1200,rpm
